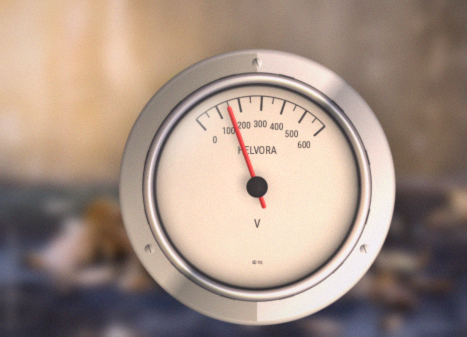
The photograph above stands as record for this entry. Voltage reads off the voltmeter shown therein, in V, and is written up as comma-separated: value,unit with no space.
150,V
